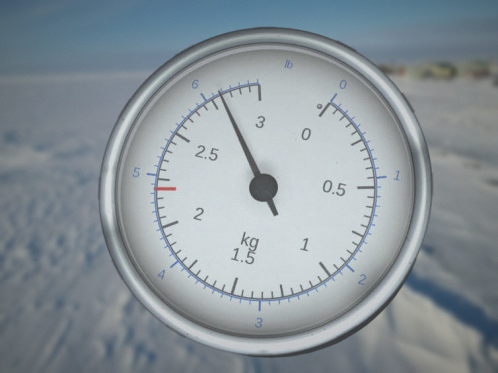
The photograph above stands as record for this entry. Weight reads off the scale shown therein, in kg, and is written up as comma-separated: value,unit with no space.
2.8,kg
